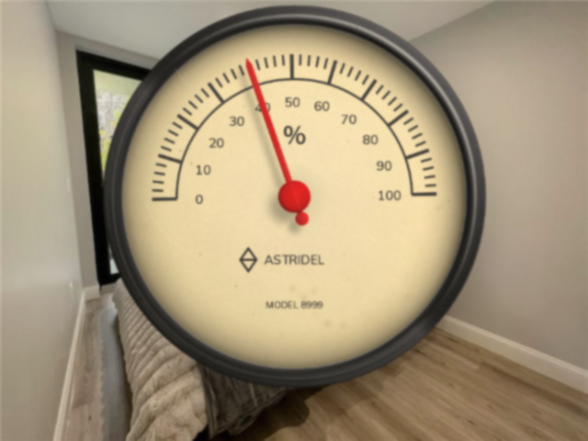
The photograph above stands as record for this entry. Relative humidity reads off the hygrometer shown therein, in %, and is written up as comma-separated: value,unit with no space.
40,%
